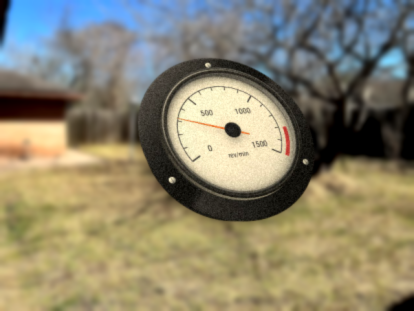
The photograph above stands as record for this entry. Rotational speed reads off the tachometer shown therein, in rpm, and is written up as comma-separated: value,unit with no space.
300,rpm
